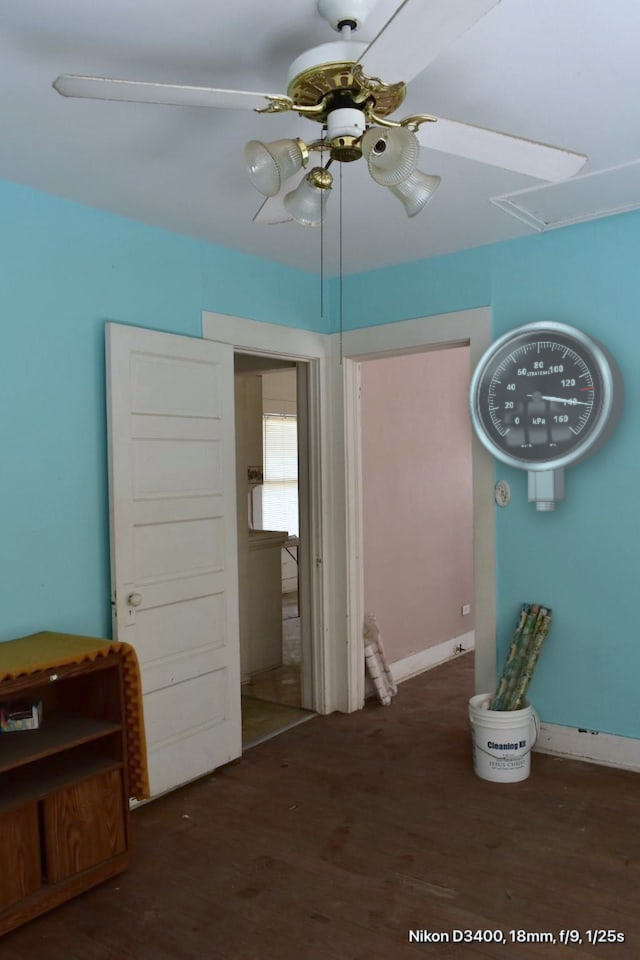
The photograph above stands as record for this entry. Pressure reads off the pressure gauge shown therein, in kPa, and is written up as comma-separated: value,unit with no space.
140,kPa
